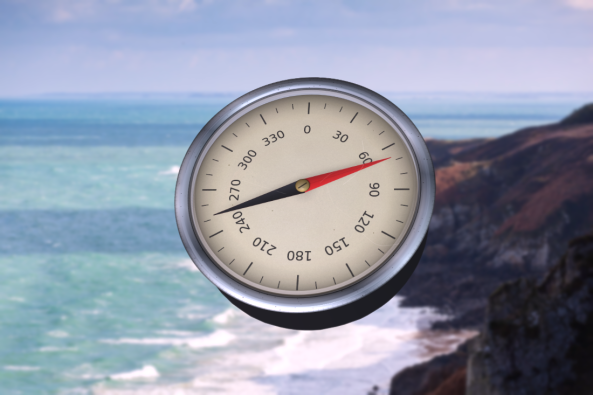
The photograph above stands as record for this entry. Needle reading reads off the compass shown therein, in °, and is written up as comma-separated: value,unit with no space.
70,°
